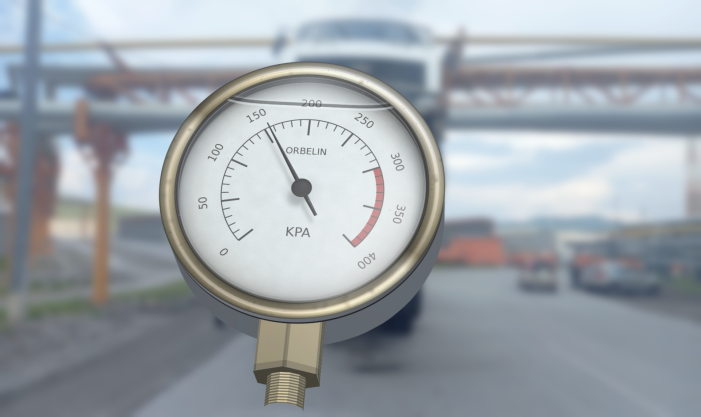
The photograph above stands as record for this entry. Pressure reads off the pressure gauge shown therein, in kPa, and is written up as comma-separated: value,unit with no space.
155,kPa
